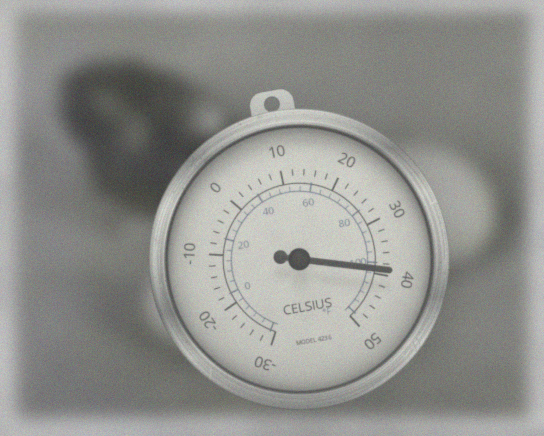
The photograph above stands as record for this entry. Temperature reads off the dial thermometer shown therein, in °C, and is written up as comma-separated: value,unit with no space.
39,°C
